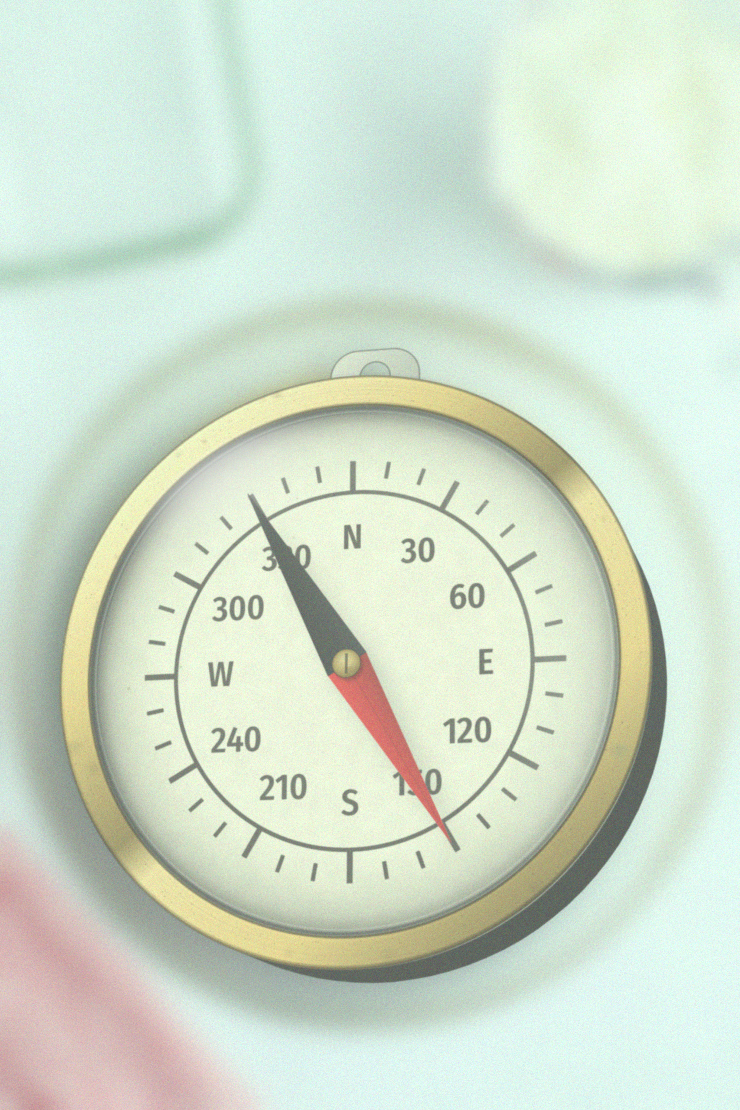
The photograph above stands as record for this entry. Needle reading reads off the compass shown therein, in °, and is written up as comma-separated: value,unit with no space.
150,°
